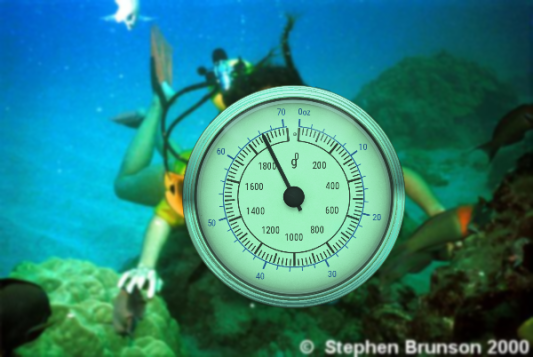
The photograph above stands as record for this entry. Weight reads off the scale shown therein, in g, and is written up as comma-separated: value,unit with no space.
1880,g
